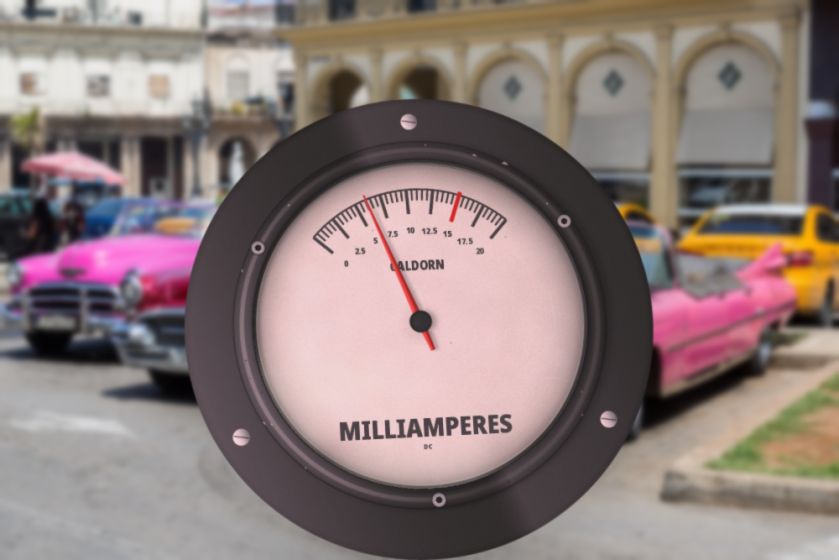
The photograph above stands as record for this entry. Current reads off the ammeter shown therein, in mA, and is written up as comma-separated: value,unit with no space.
6,mA
